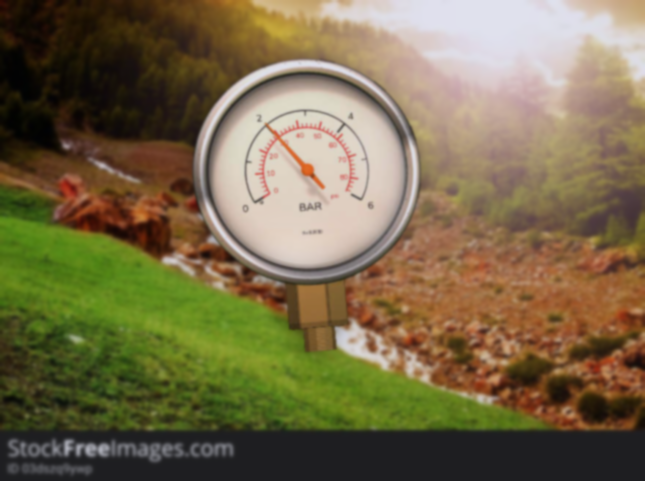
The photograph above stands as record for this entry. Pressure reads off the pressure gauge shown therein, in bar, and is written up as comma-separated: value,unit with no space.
2,bar
